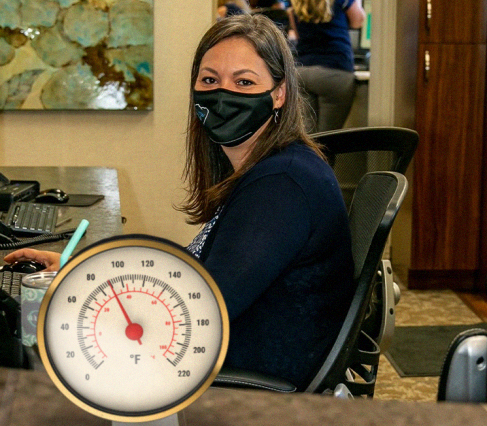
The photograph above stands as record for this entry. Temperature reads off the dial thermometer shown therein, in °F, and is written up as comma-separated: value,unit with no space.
90,°F
